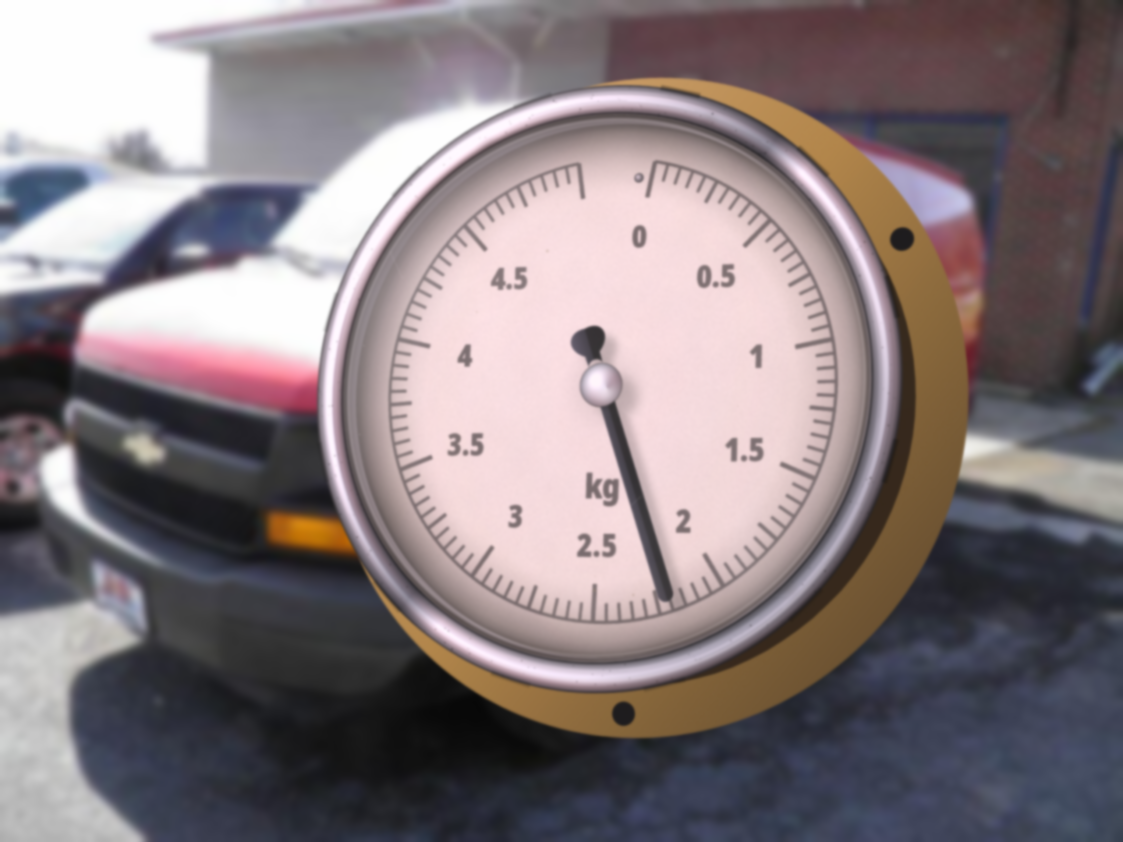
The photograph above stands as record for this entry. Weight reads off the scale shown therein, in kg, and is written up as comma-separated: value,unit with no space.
2.2,kg
